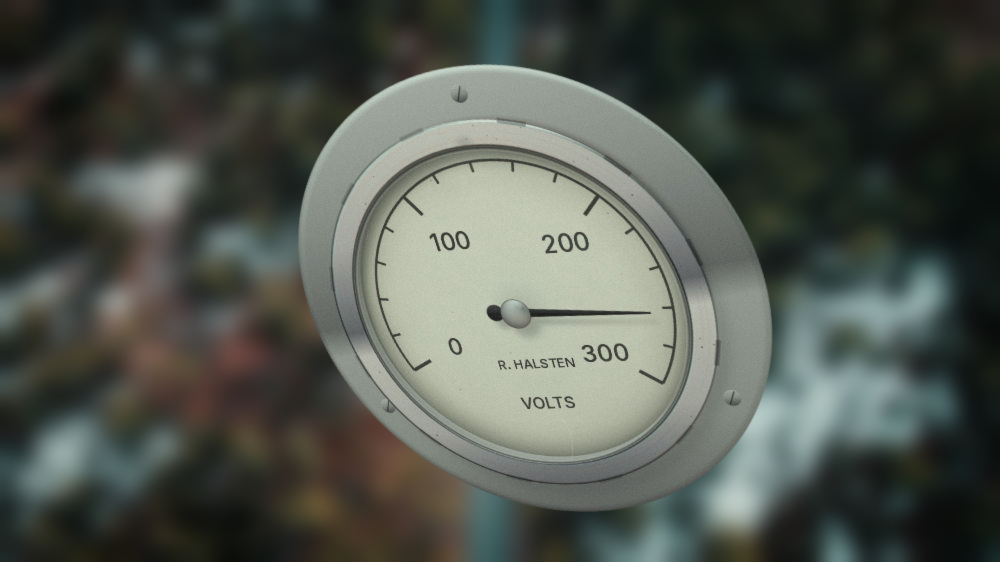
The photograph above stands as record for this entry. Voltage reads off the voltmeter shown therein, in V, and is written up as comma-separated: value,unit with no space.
260,V
